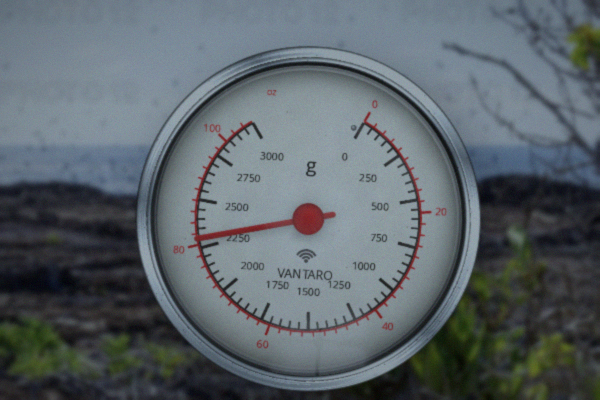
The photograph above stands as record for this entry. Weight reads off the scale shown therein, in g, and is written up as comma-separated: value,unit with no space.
2300,g
